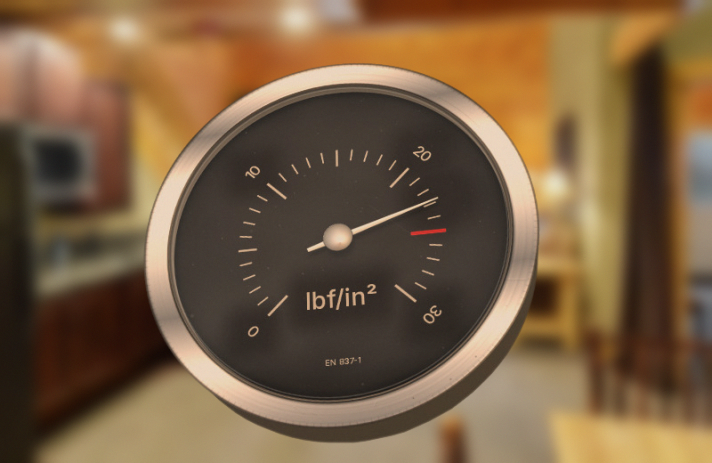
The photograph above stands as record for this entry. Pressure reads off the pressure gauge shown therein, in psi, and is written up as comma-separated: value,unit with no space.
23,psi
